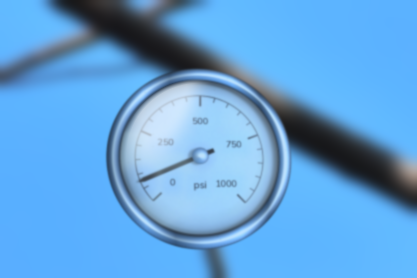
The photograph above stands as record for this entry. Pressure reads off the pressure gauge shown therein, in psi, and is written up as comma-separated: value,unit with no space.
75,psi
